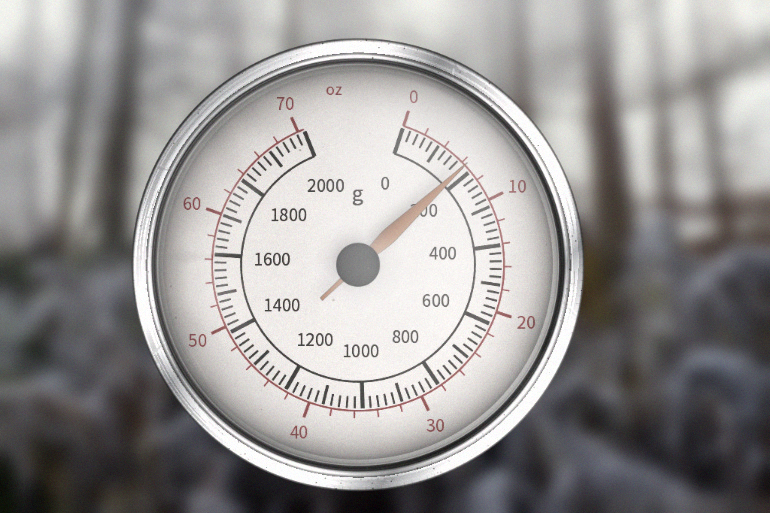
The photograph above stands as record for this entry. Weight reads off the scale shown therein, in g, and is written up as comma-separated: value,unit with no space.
180,g
